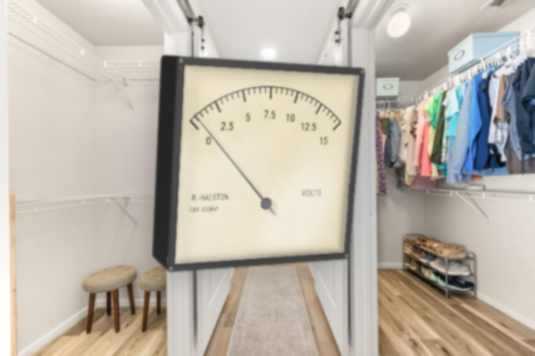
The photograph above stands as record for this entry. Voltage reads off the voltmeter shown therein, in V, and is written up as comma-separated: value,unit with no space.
0.5,V
